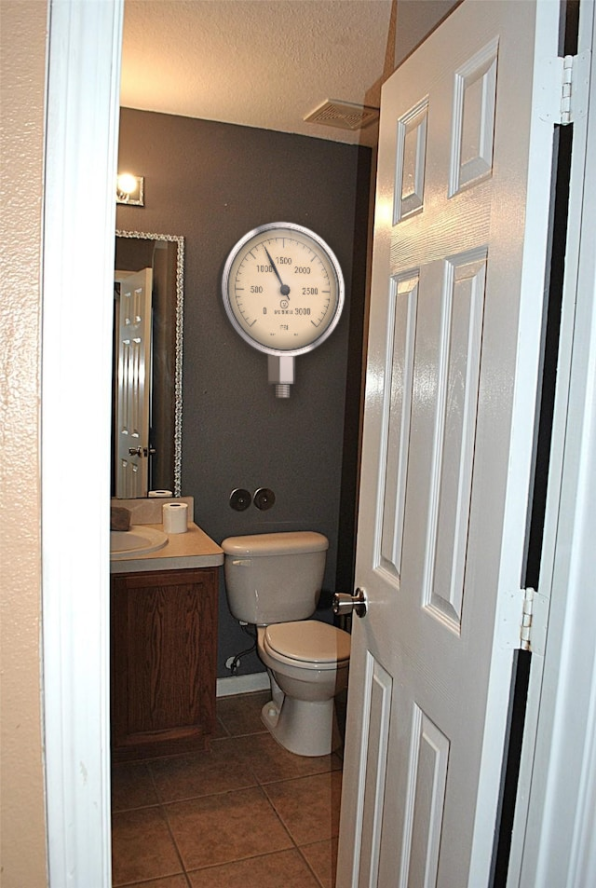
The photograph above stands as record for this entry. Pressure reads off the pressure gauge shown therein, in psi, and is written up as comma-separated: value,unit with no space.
1200,psi
